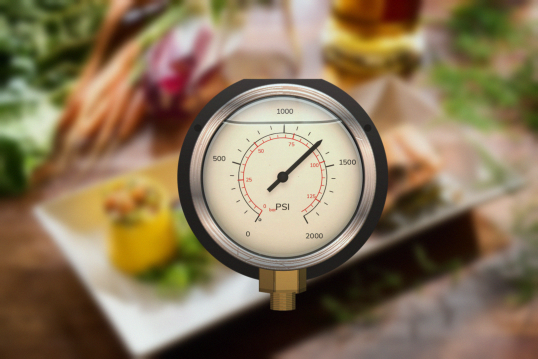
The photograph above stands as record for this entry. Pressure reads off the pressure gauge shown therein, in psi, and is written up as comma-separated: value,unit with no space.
1300,psi
